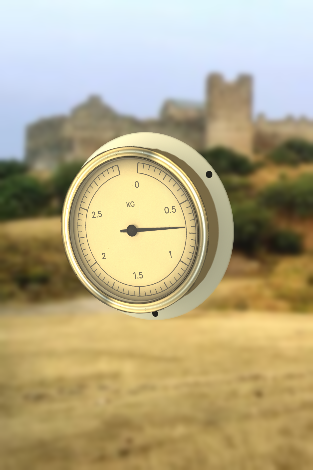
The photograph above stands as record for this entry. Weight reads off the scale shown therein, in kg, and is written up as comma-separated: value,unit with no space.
0.7,kg
